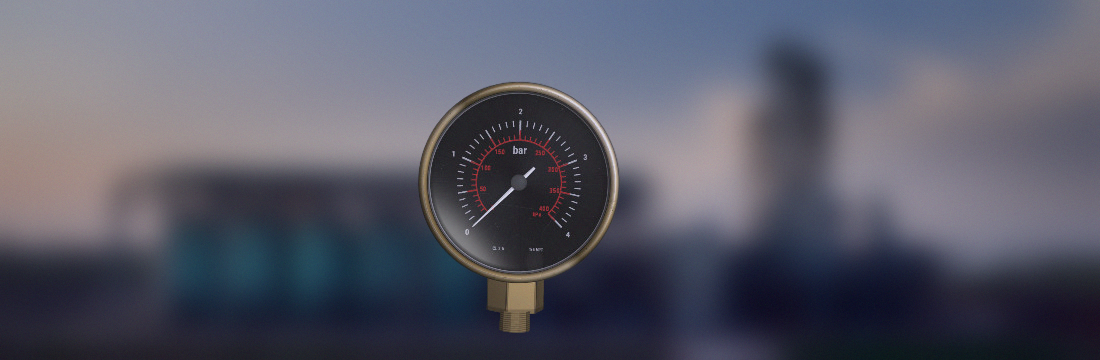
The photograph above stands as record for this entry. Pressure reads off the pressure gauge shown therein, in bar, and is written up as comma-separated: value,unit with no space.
0,bar
